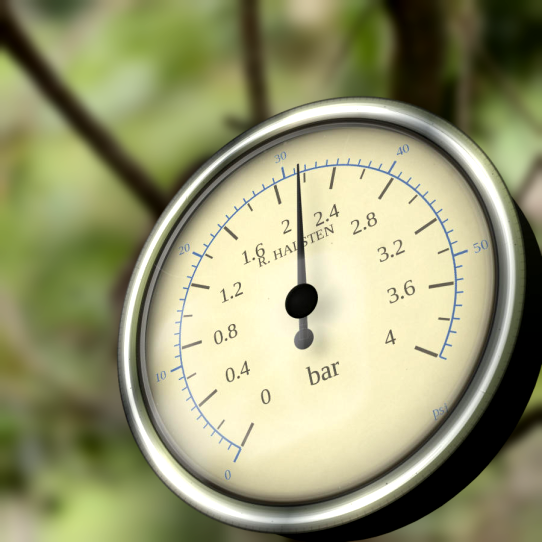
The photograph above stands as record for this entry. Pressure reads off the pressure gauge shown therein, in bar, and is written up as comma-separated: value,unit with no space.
2.2,bar
